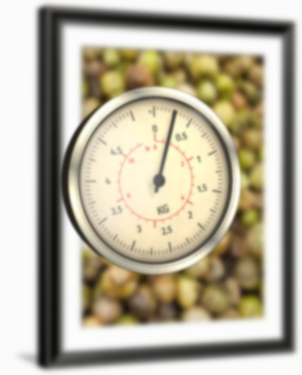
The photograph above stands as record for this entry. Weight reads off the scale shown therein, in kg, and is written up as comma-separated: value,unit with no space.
0.25,kg
